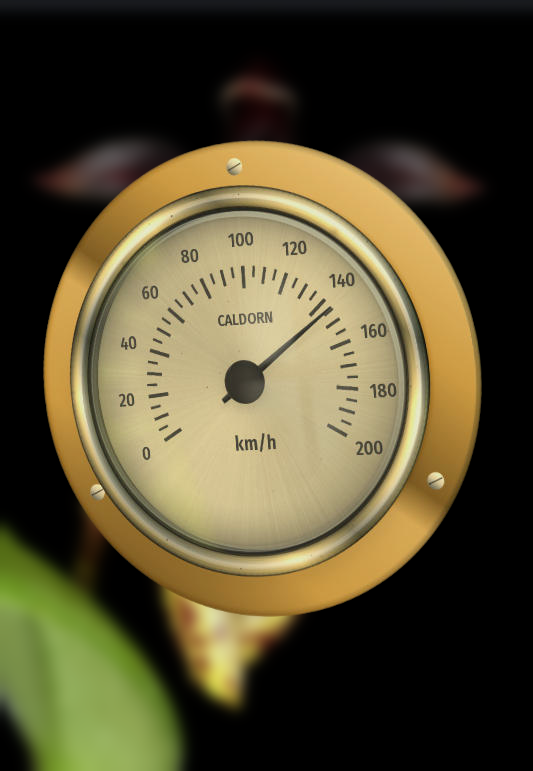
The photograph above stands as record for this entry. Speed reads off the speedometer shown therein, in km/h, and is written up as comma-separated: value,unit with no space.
145,km/h
